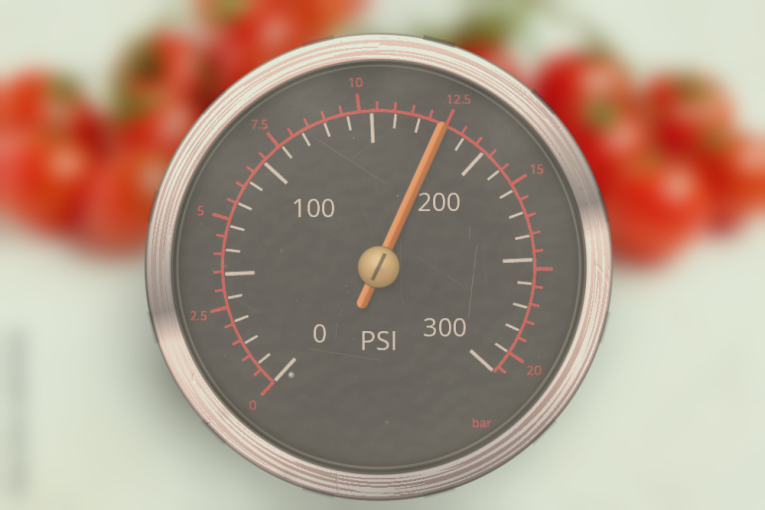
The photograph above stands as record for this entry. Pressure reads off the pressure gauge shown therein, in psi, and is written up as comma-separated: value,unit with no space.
180,psi
